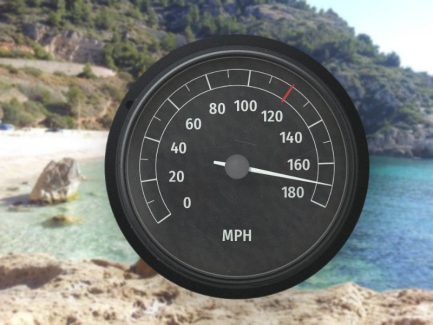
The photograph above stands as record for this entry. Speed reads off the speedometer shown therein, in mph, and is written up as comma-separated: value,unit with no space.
170,mph
